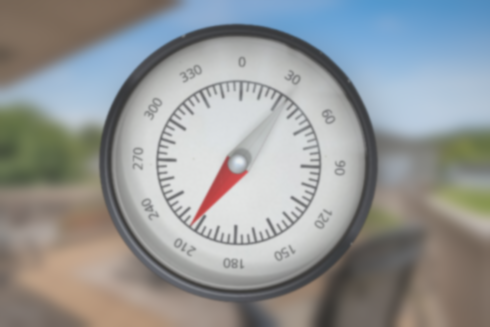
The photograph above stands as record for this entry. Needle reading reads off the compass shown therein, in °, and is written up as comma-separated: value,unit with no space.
215,°
